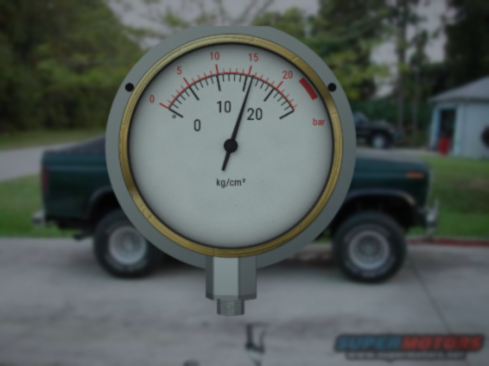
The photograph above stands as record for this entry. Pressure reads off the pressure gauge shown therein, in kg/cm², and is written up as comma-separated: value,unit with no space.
16,kg/cm²
